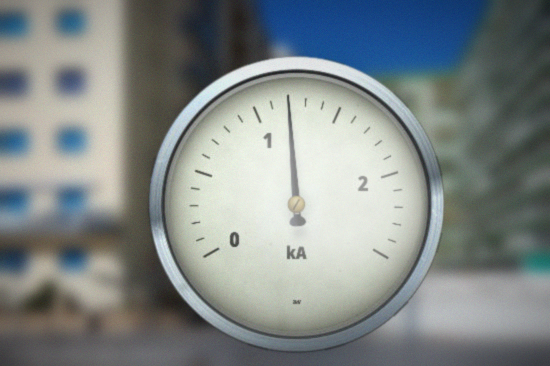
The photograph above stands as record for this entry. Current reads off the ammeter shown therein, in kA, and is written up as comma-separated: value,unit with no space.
1.2,kA
